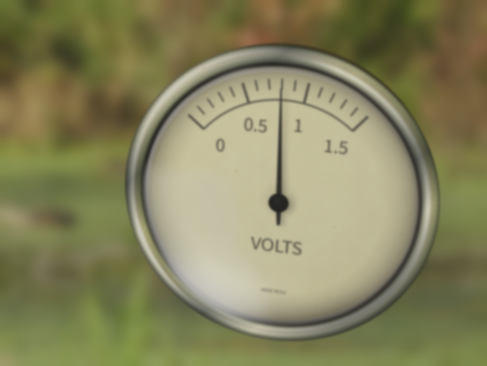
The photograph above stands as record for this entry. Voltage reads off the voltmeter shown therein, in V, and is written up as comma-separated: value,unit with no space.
0.8,V
